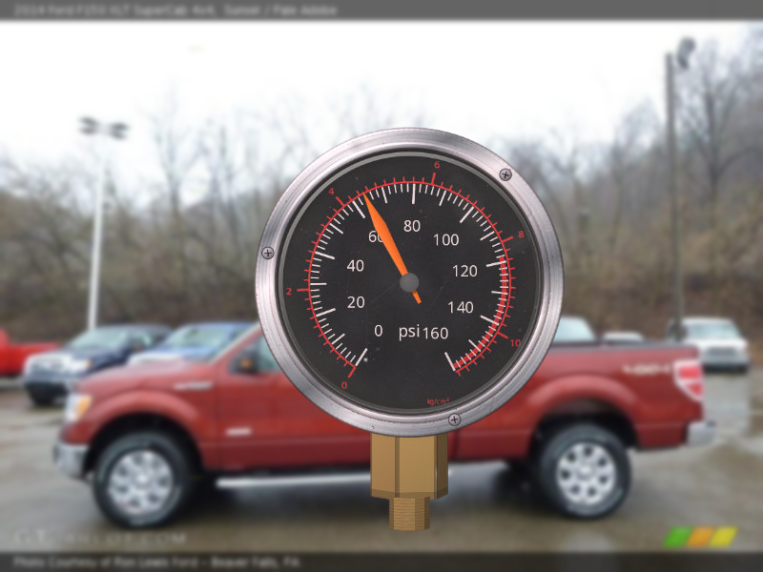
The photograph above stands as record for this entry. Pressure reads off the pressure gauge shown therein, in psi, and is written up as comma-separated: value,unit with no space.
64,psi
